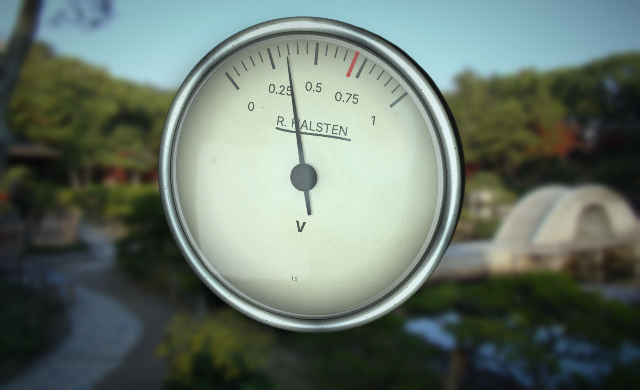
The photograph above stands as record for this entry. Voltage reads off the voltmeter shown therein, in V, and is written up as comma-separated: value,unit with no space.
0.35,V
